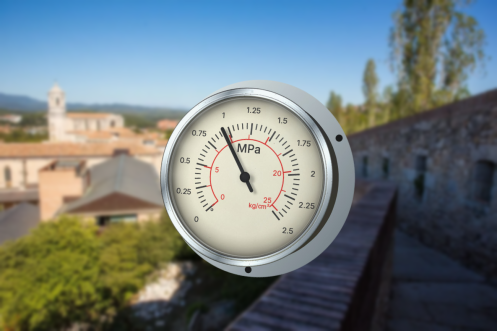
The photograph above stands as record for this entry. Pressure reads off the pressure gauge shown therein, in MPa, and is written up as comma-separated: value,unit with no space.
0.95,MPa
